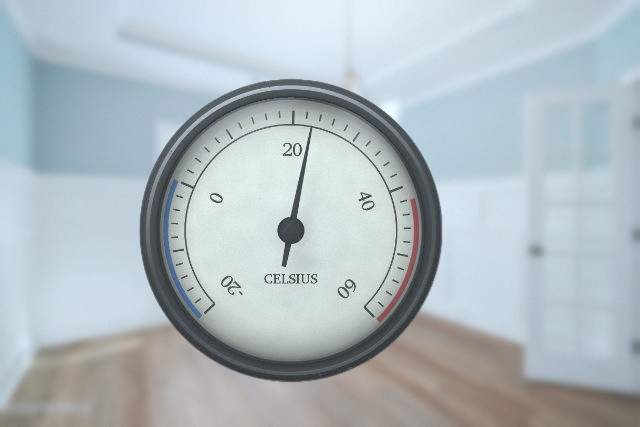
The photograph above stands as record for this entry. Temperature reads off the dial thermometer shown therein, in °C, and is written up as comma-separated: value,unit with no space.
23,°C
